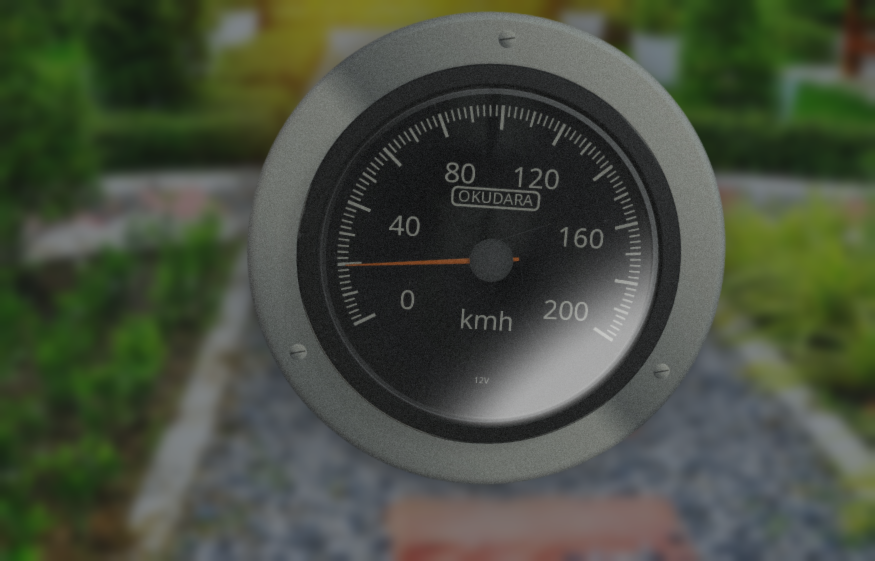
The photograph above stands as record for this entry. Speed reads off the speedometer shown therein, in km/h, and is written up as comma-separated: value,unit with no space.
20,km/h
